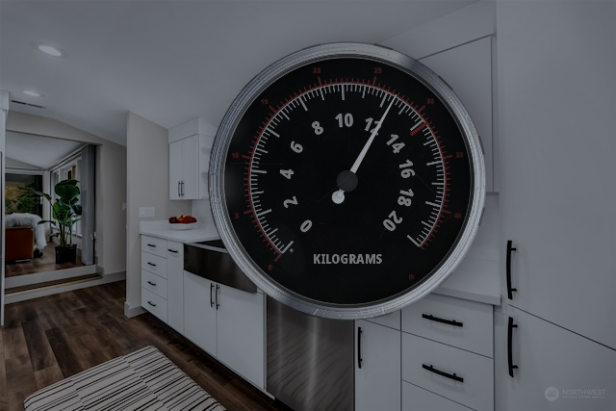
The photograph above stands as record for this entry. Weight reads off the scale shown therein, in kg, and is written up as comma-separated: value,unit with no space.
12.4,kg
